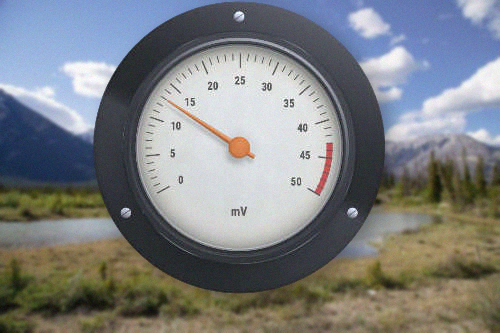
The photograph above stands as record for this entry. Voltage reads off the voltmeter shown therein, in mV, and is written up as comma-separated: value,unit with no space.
13,mV
